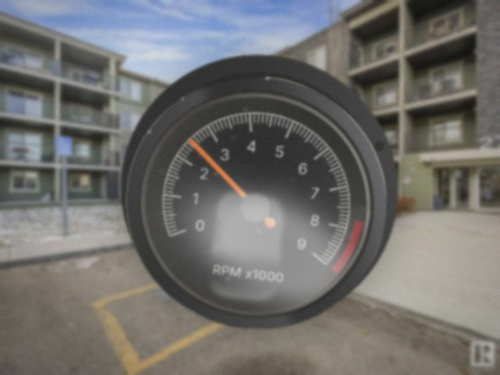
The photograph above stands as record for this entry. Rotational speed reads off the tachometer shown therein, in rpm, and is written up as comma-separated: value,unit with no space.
2500,rpm
